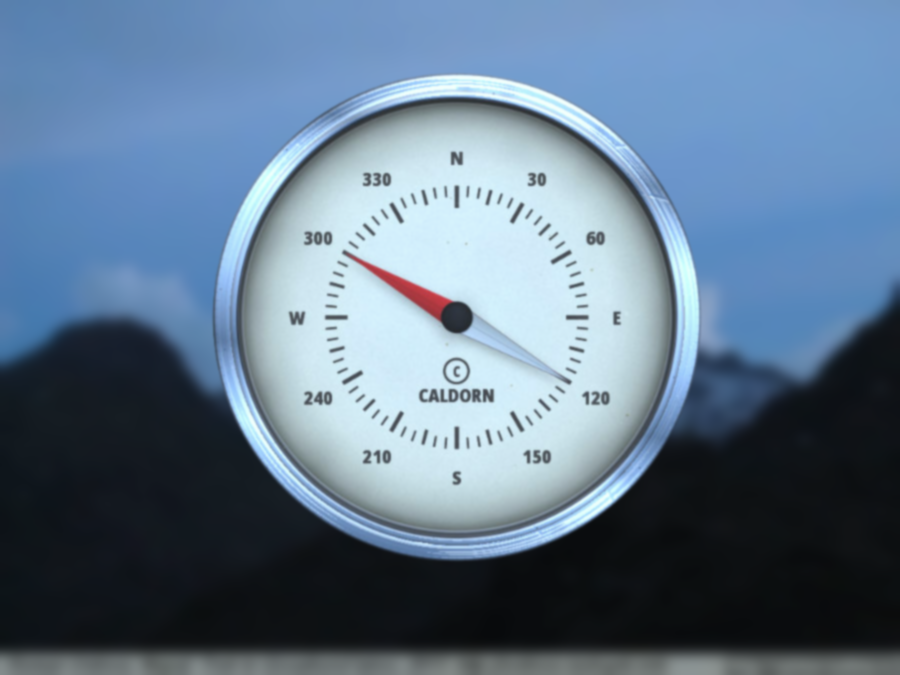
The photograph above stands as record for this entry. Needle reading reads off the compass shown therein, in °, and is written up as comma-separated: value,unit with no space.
300,°
